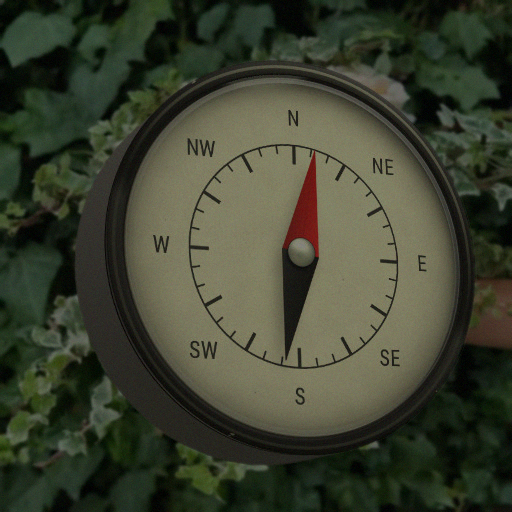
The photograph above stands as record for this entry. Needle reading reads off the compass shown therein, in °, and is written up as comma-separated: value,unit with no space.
10,°
